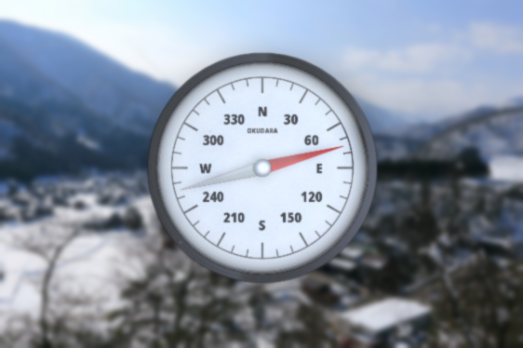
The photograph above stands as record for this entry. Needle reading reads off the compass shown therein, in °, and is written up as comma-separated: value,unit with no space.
75,°
